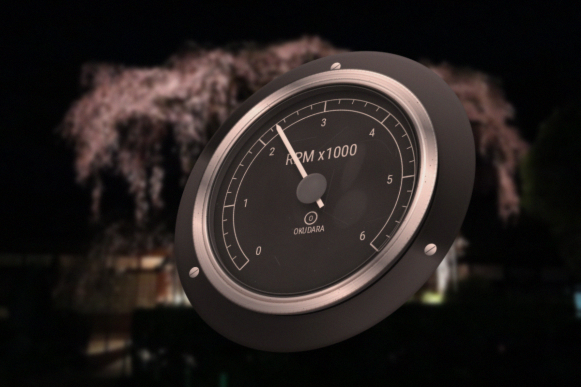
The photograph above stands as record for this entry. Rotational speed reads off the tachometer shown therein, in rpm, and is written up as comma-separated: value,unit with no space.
2300,rpm
